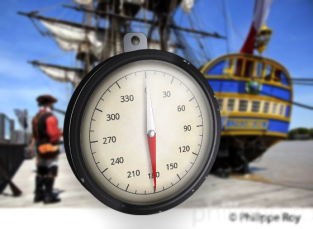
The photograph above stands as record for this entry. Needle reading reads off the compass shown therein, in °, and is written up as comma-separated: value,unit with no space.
180,°
